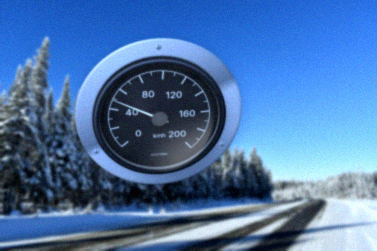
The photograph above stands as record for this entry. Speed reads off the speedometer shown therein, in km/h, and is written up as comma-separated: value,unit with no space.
50,km/h
